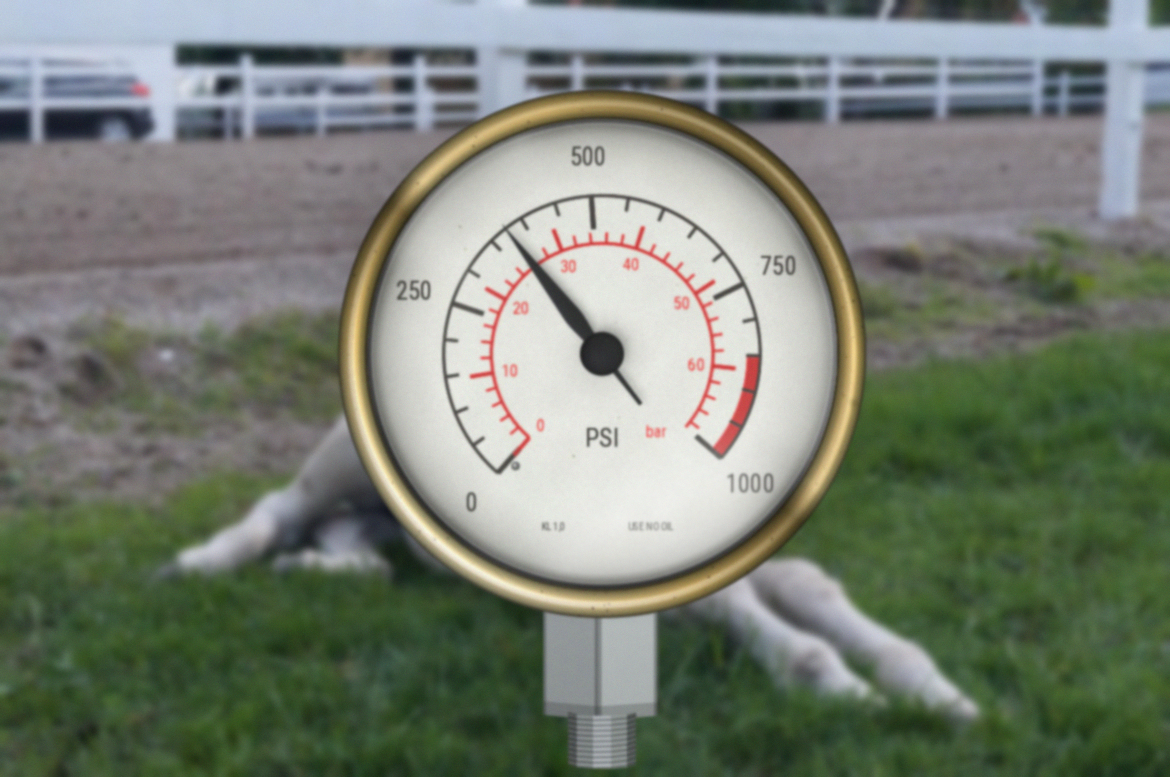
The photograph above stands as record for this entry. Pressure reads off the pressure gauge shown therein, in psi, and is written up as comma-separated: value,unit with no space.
375,psi
